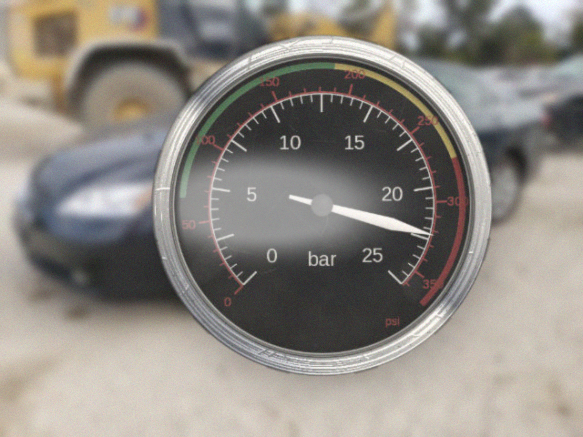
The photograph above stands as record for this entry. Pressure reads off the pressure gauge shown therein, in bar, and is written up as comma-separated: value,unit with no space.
22.25,bar
